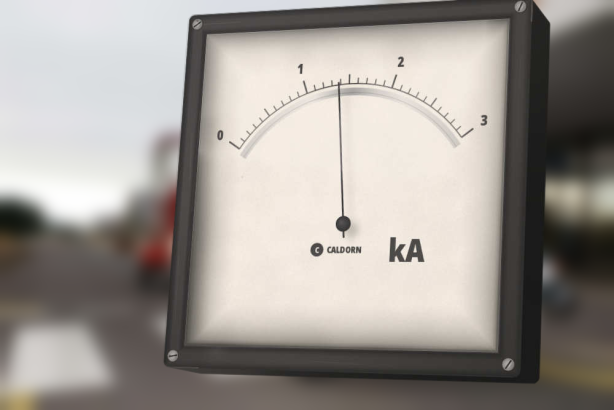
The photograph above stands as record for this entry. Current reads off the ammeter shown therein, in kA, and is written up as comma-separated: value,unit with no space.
1.4,kA
